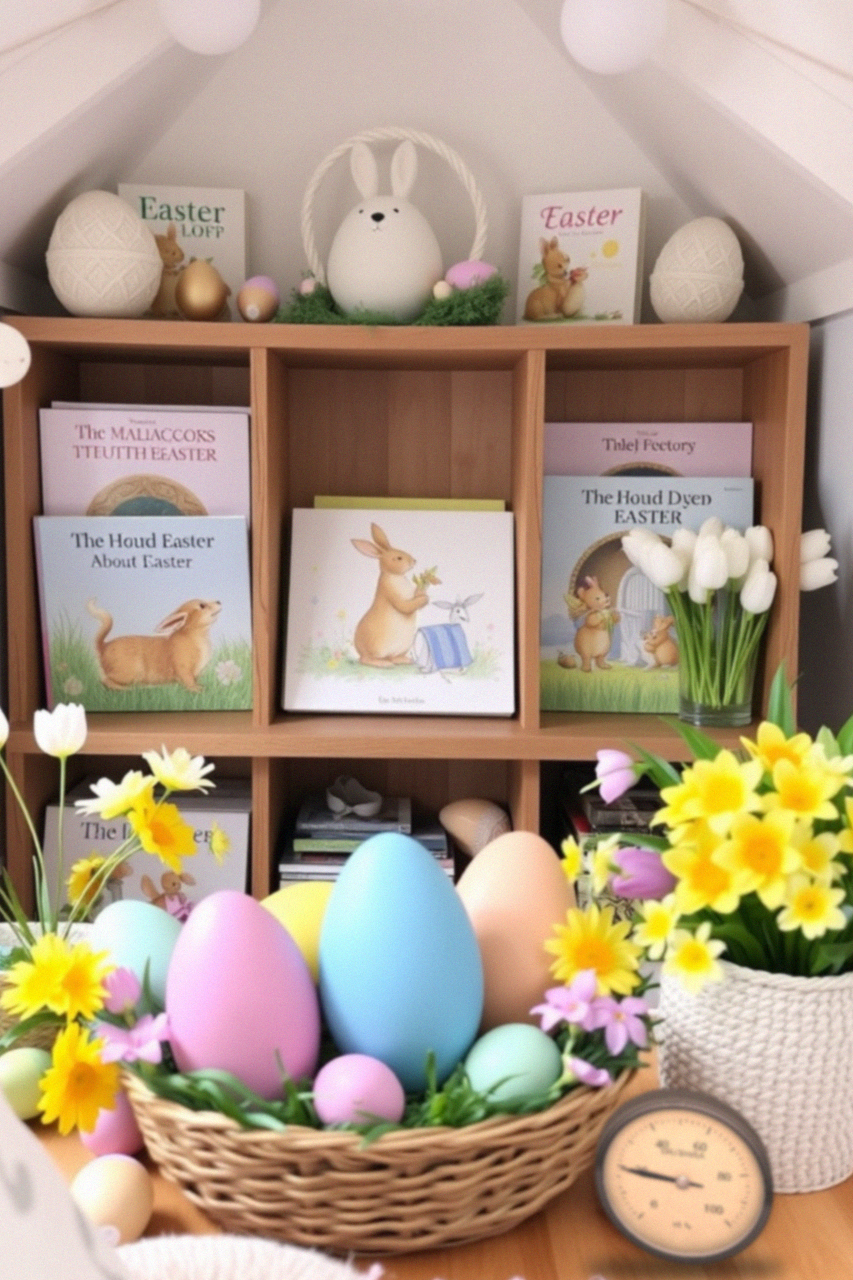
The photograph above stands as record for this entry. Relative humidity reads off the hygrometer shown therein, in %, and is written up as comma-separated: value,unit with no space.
20,%
